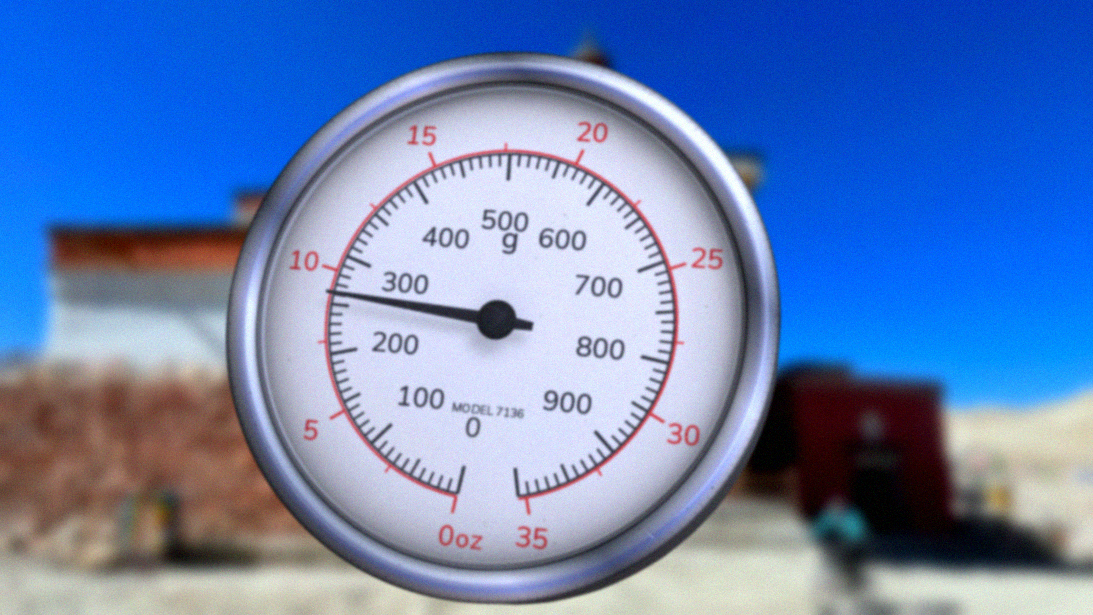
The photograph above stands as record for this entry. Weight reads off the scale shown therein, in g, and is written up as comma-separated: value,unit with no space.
260,g
